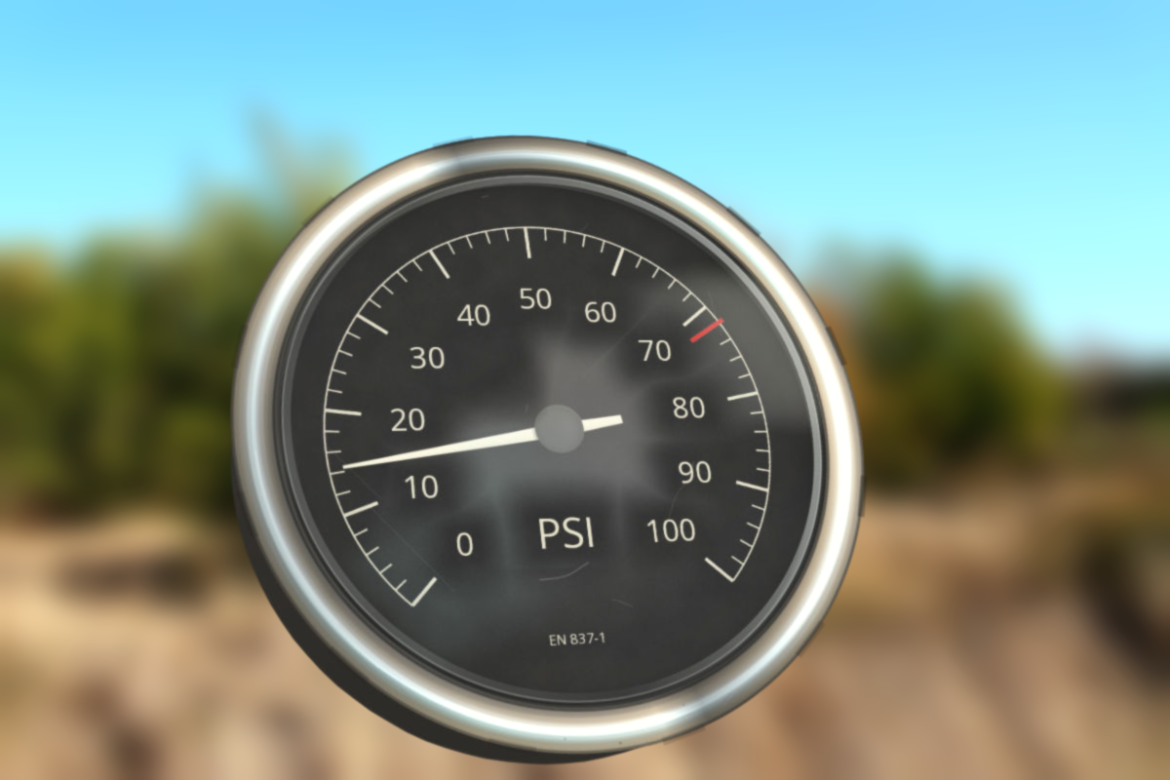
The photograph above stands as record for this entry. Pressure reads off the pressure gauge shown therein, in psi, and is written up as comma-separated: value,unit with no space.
14,psi
